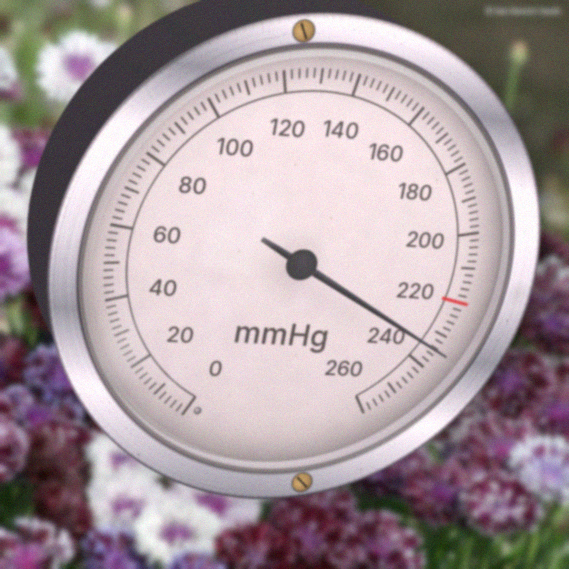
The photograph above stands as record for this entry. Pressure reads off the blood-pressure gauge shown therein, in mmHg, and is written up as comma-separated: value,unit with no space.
234,mmHg
